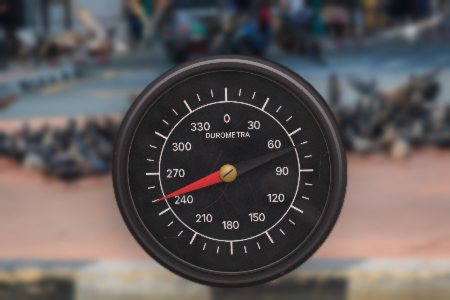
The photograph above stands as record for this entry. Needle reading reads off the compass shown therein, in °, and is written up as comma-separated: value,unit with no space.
250,°
